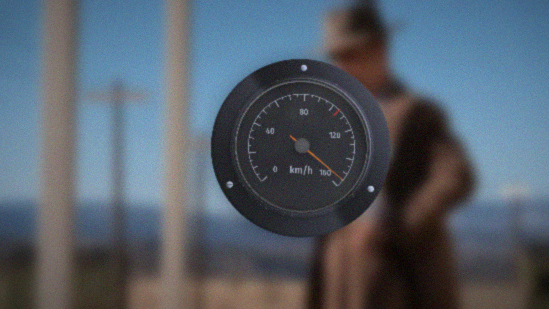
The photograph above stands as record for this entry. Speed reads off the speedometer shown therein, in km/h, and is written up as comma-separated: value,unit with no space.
155,km/h
